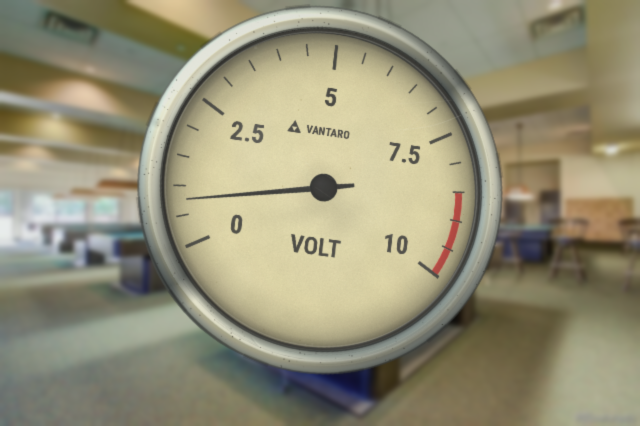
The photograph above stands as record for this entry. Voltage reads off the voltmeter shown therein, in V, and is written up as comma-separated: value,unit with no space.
0.75,V
